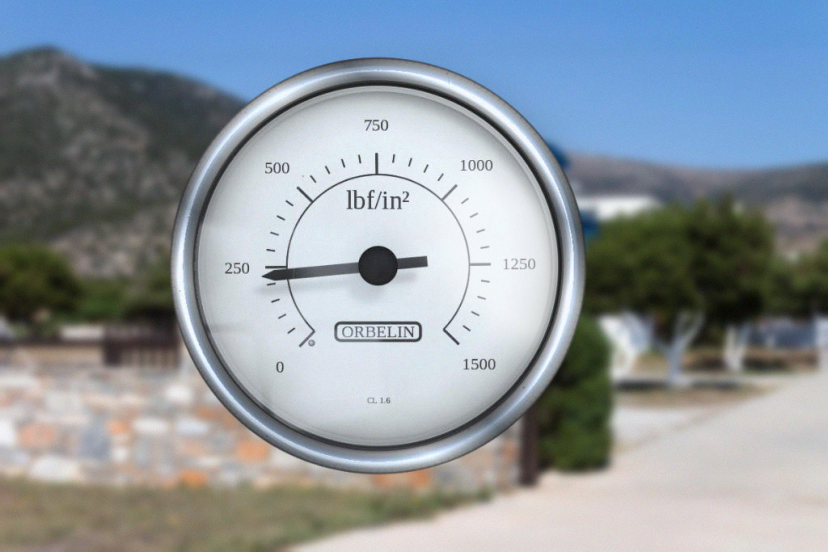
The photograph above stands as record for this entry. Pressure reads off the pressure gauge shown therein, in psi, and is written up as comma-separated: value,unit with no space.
225,psi
